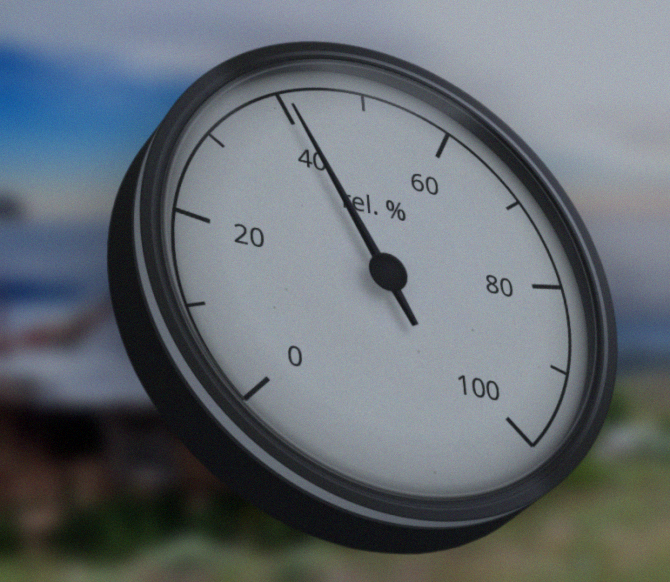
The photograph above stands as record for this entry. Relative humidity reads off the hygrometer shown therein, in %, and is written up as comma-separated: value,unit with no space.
40,%
